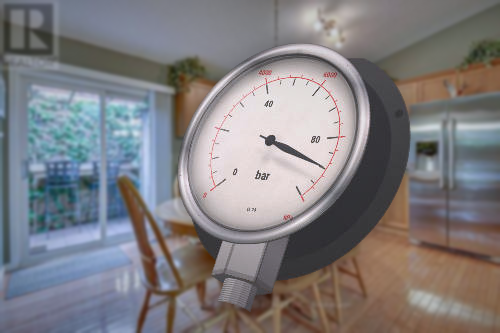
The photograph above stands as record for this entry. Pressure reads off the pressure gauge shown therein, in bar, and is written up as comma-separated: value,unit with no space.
90,bar
